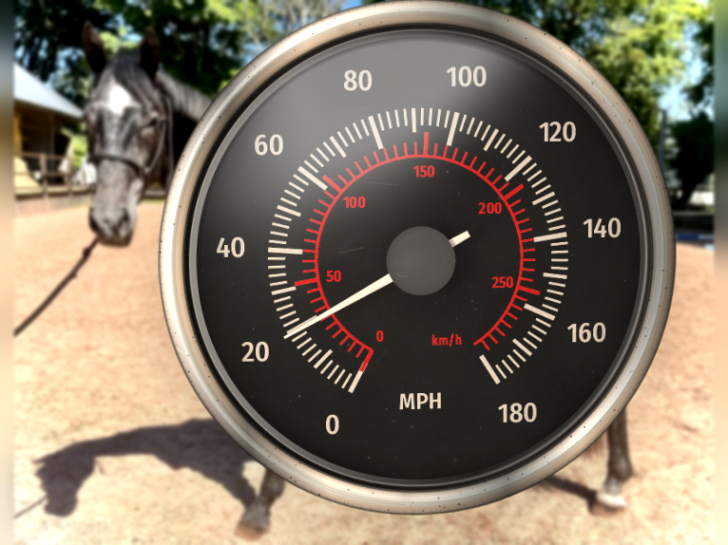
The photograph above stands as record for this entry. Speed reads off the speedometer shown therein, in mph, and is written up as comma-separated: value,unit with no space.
20,mph
